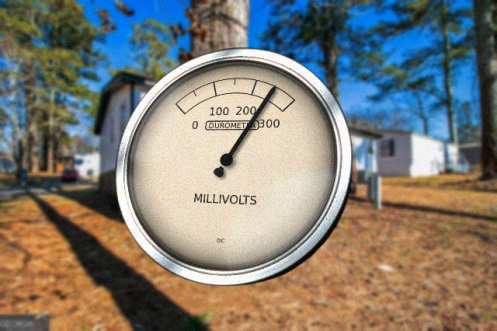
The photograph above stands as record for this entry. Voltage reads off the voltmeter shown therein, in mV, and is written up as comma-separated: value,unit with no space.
250,mV
